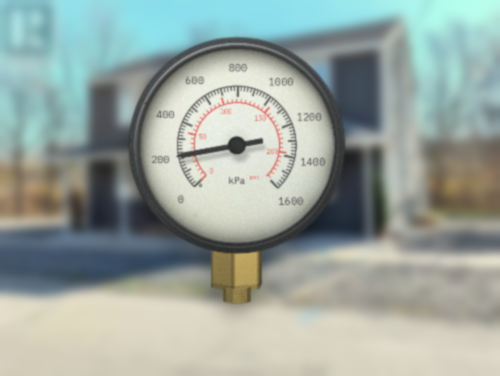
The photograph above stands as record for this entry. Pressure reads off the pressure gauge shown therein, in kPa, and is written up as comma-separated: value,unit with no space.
200,kPa
